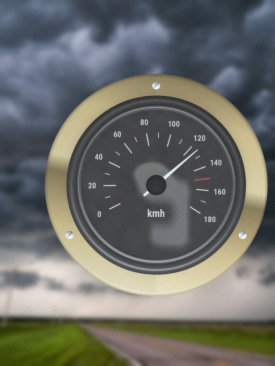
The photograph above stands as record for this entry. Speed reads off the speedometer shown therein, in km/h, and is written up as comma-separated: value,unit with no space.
125,km/h
